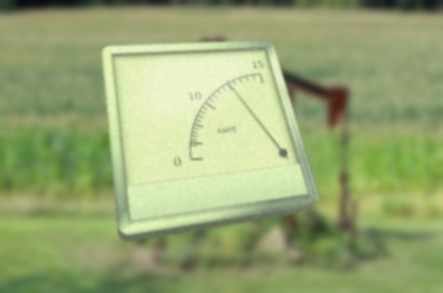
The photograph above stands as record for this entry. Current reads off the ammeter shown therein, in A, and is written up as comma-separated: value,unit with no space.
12.5,A
